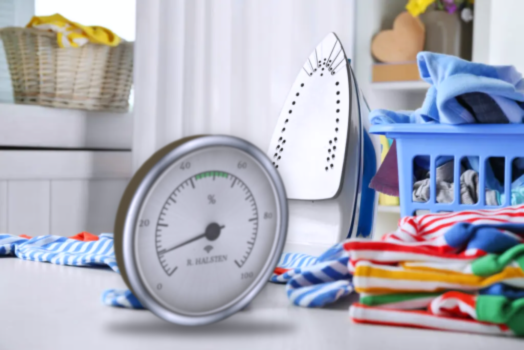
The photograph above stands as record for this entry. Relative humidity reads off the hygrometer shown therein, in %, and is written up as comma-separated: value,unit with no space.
10,%
